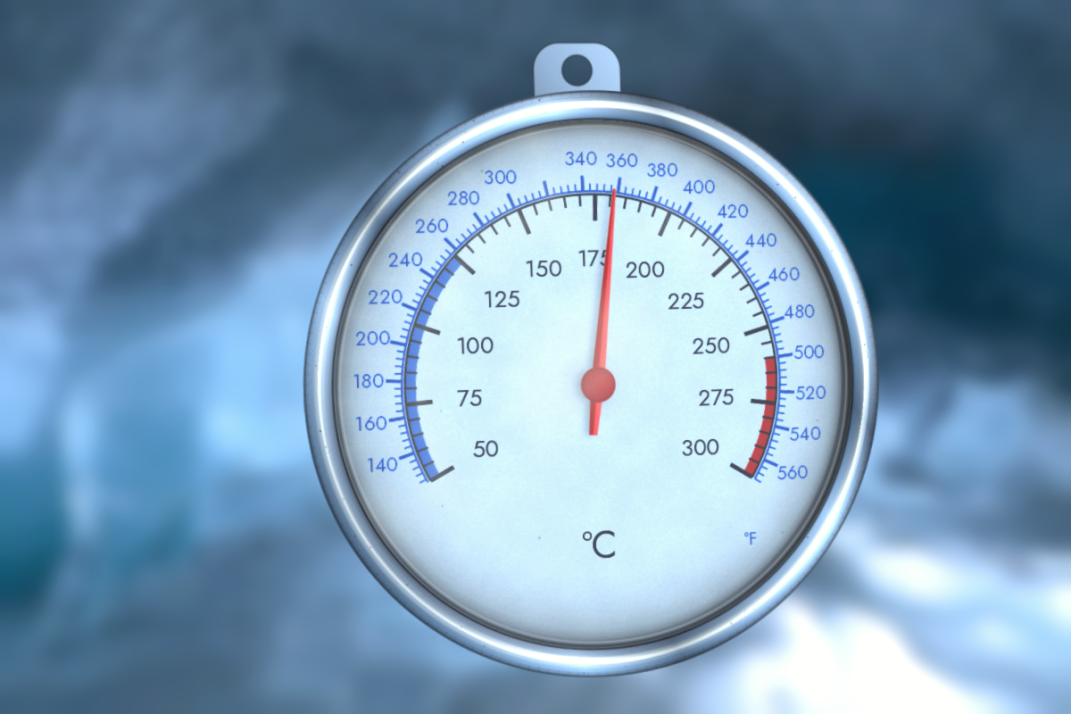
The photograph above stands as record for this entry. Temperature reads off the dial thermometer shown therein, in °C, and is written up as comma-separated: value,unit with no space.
180,°C
